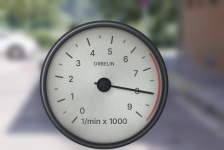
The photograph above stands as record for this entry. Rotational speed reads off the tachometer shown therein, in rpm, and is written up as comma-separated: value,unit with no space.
8000,rpm
